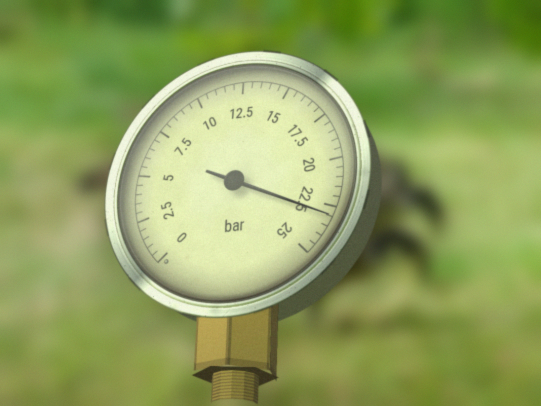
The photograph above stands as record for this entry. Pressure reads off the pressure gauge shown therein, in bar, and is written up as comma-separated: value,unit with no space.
23,bar
